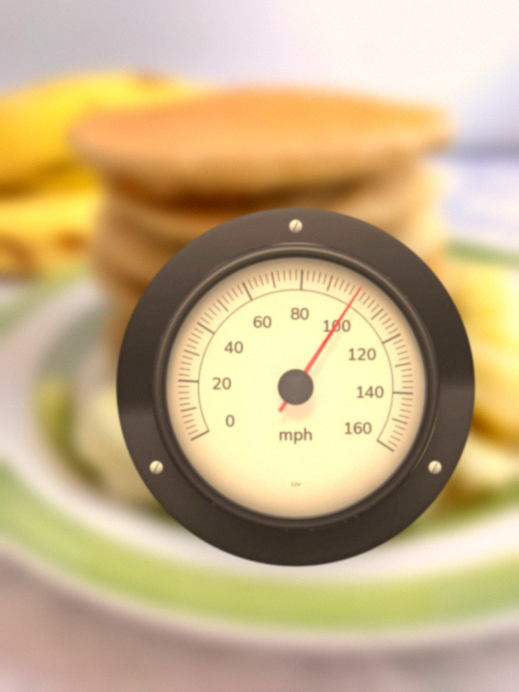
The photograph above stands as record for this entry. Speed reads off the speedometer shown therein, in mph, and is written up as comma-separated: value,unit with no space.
100,mph
